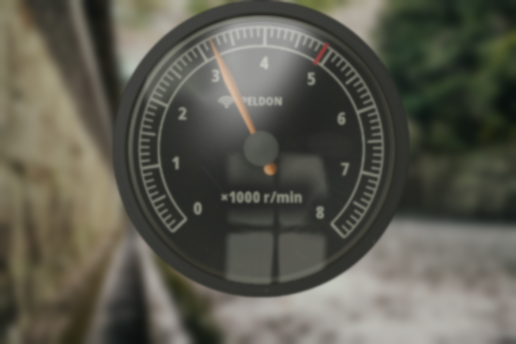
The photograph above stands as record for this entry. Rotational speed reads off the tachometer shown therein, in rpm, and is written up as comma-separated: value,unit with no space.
3200,rpm
